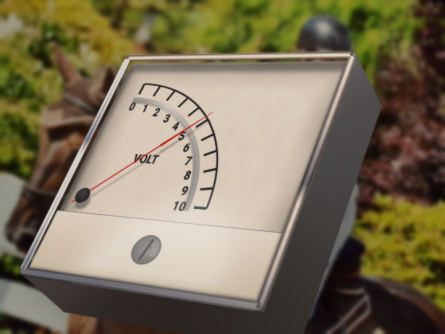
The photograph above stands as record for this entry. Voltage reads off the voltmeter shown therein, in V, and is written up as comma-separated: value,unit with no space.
5,V
